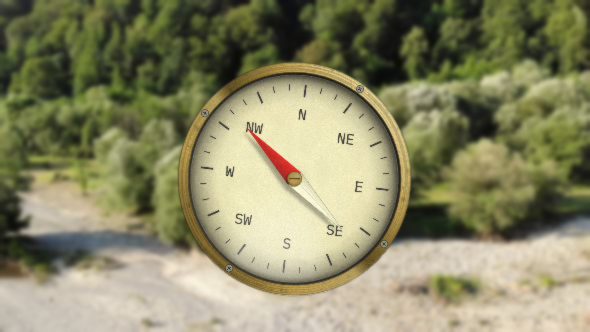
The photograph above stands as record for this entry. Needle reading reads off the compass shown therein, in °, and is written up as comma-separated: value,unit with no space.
310,°
